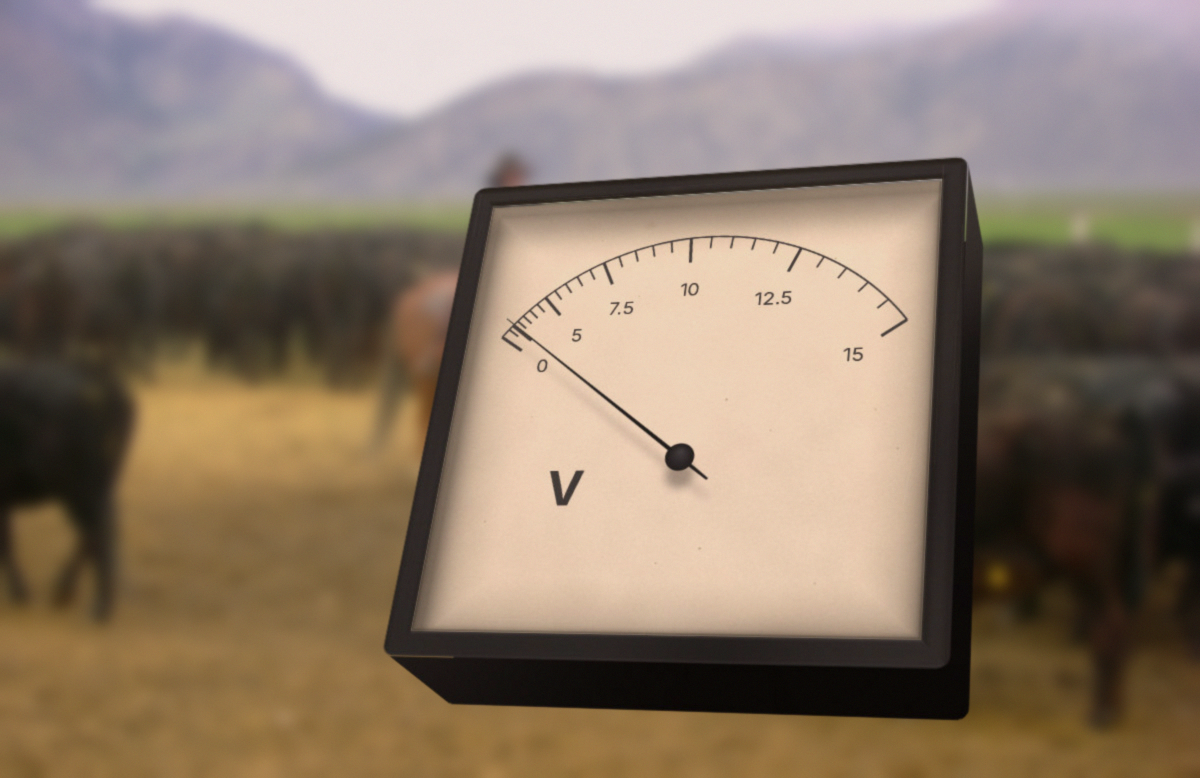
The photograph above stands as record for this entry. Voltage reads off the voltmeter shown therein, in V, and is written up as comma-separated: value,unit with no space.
2.5,V
